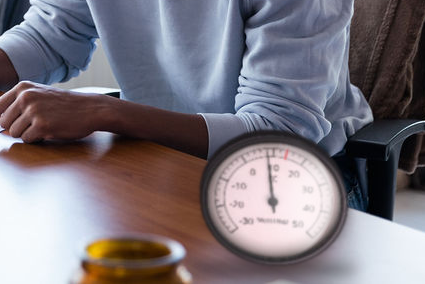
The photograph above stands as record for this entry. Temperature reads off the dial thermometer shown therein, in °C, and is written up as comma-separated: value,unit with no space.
8,°C
